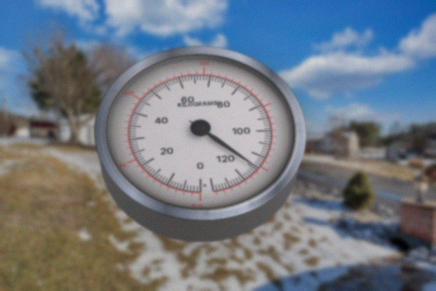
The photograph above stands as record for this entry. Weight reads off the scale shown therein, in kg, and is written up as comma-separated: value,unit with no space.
115,kg
